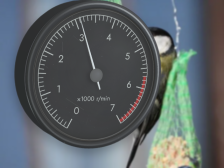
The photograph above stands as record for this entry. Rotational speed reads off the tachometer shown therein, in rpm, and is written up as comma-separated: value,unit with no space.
3100,rpm
